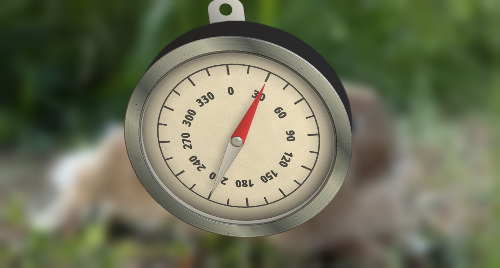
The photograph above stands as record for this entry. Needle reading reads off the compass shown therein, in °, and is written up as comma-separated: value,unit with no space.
30,°
